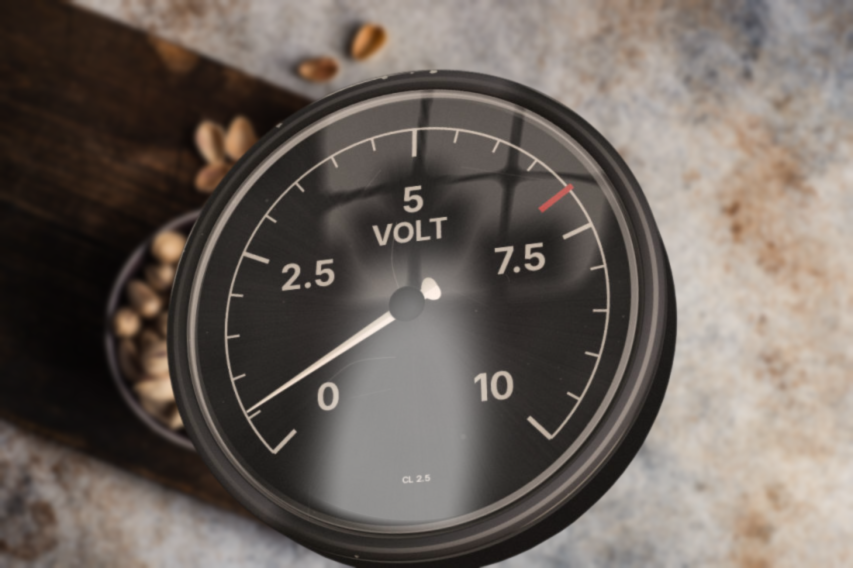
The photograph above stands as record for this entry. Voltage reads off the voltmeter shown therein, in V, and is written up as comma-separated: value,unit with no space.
0.5,V
